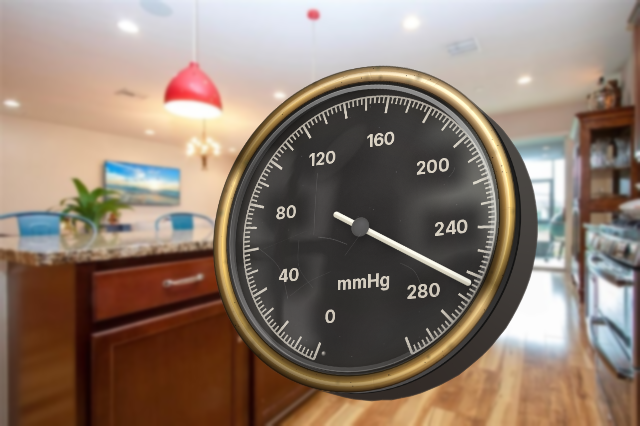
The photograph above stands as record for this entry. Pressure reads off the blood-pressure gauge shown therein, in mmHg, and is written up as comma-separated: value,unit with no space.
264,mmHg
